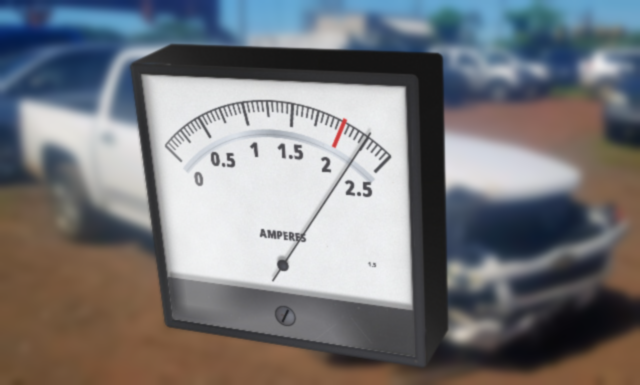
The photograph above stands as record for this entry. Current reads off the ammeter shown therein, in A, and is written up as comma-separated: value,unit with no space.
2.25,A
